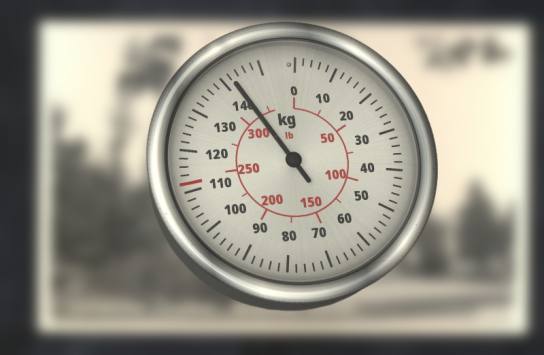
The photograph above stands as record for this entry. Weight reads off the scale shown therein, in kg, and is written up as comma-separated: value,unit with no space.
142,kg
